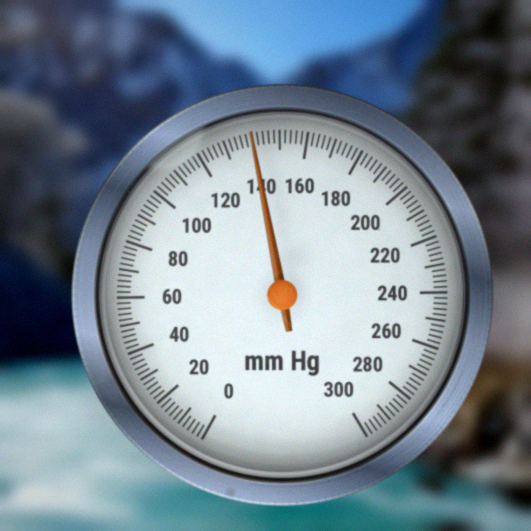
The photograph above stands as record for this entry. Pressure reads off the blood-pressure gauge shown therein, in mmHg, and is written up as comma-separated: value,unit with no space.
140,mmHg
